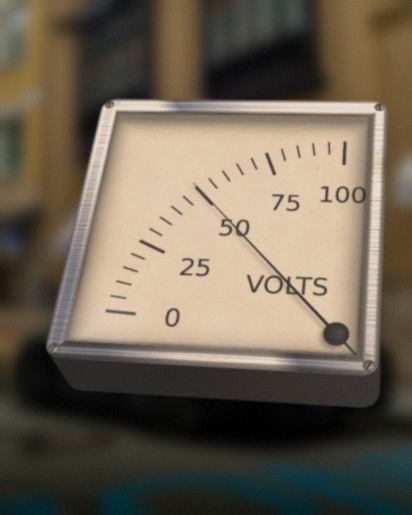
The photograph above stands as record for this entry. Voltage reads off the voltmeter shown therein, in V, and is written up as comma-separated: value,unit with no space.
50,V
